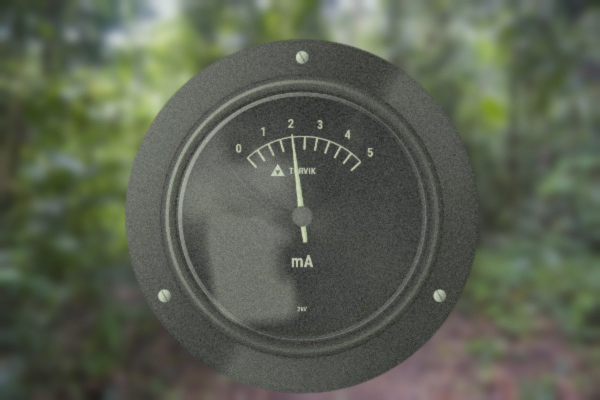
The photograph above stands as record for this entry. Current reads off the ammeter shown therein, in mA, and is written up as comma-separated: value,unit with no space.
2,mA
